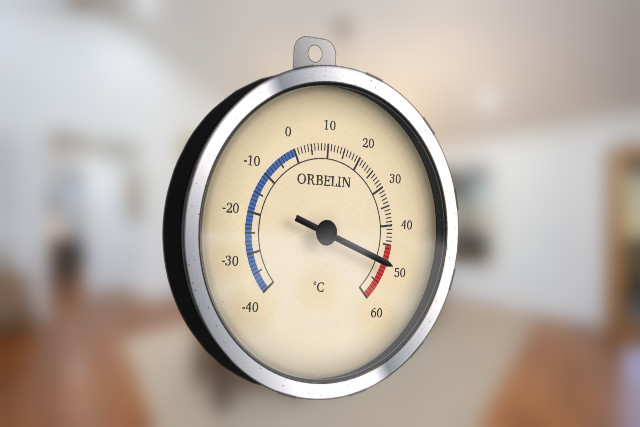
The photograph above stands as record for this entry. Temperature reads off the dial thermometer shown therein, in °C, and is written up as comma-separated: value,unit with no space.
50,°C
